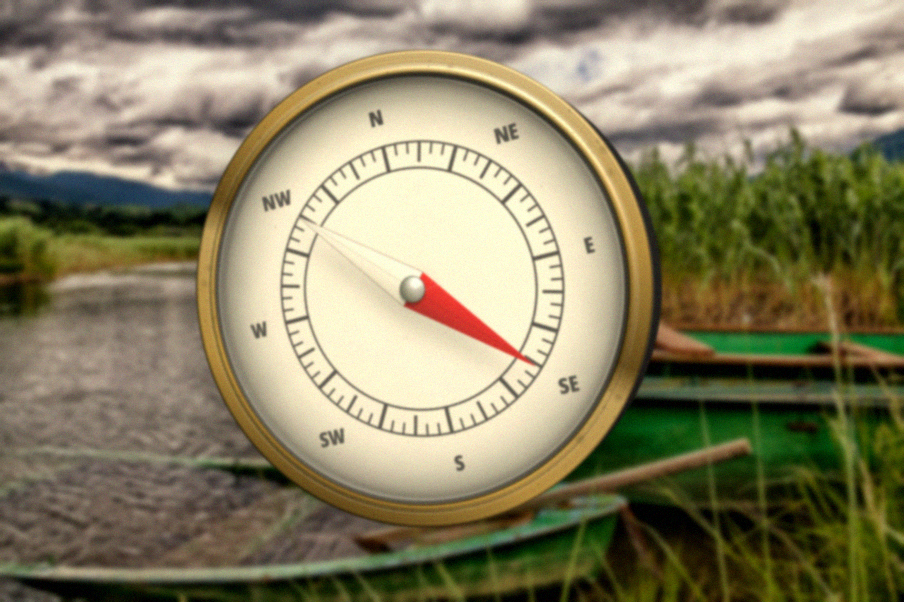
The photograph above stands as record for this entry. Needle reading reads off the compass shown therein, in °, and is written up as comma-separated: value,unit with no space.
135,°
